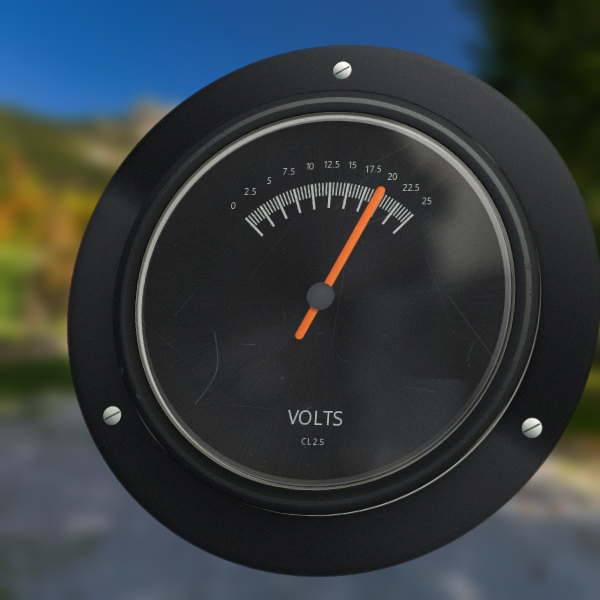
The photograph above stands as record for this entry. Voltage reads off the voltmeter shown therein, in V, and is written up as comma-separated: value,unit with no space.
20,V
